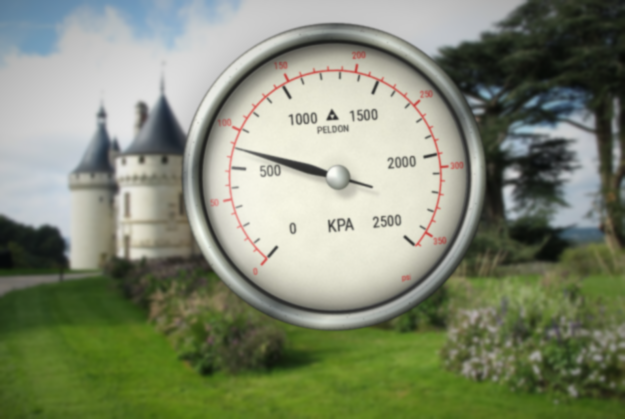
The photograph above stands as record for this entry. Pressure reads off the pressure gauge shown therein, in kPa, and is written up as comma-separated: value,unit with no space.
600,kPa
